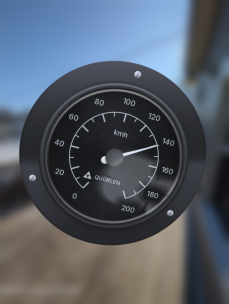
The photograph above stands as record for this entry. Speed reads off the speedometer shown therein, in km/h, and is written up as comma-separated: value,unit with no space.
140,km/h
